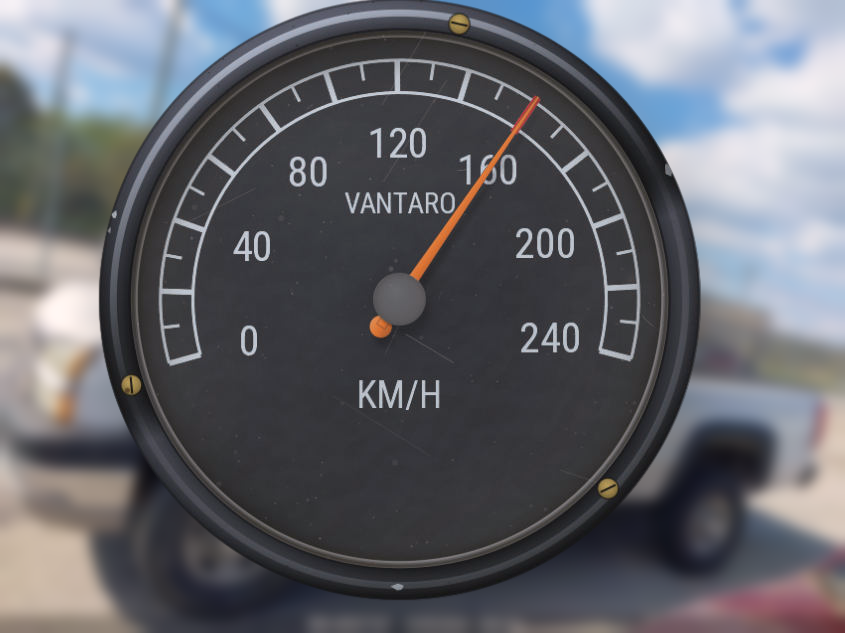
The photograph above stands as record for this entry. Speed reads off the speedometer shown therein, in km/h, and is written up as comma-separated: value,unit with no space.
160,km/h
